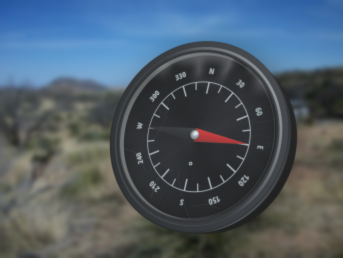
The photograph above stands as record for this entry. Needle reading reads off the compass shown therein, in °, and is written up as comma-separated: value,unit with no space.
90,°
